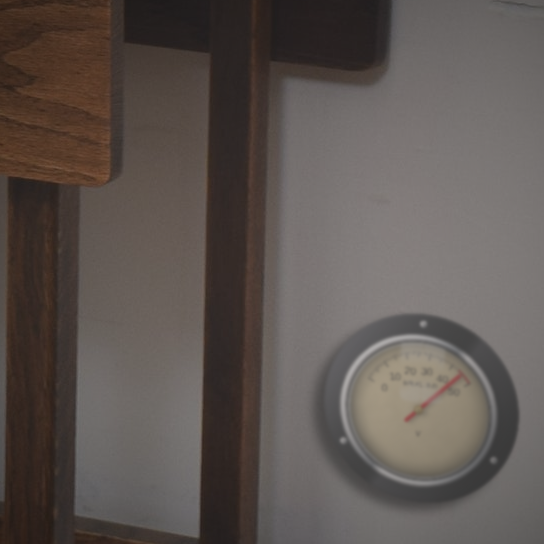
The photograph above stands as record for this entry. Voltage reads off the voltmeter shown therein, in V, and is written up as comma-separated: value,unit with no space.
45,V
